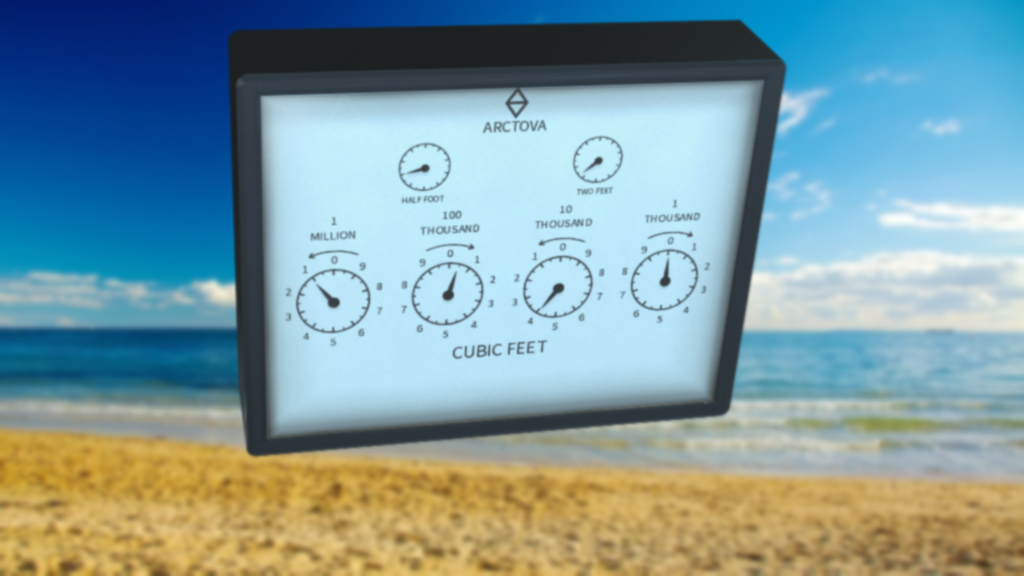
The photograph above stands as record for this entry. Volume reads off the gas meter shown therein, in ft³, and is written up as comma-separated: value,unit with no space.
104000,ft³
